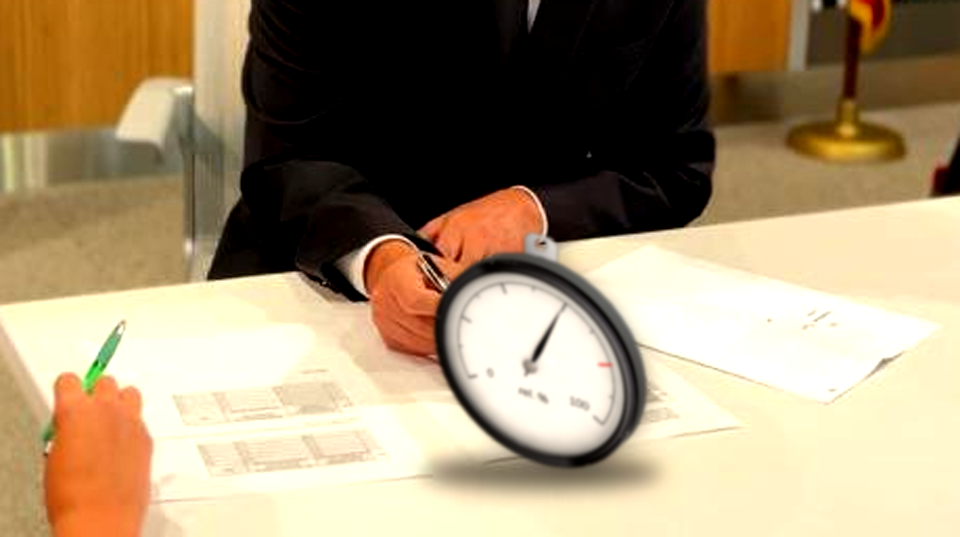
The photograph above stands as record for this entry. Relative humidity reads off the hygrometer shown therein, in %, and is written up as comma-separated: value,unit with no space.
60,%
